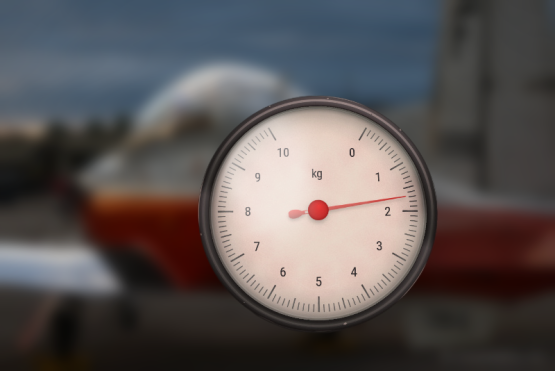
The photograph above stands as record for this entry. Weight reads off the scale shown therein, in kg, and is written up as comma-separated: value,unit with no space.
1.7,kg
